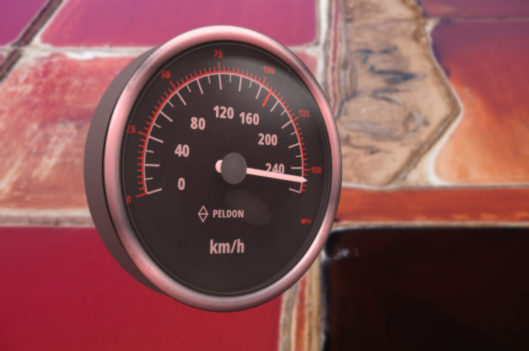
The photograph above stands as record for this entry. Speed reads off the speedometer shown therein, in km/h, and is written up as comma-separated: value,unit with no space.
250,km/h
